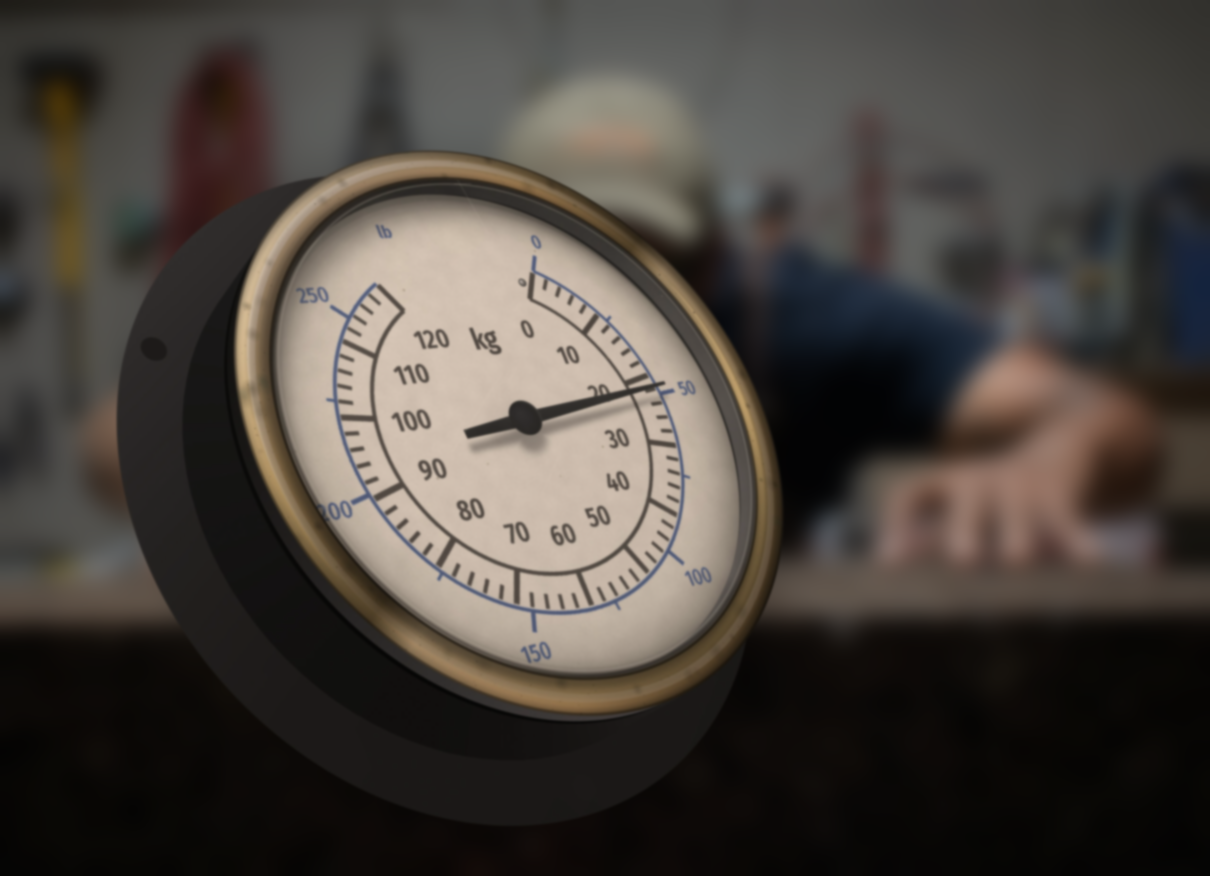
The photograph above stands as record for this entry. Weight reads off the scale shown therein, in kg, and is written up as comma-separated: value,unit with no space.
22,kg
